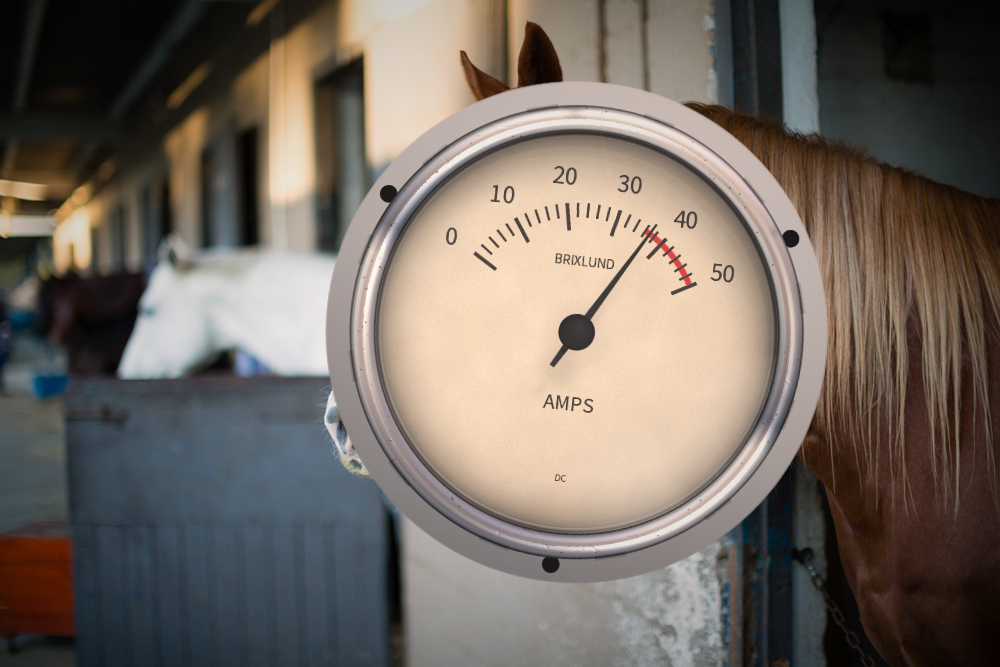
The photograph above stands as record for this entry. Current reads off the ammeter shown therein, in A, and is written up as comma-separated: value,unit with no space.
37,A
